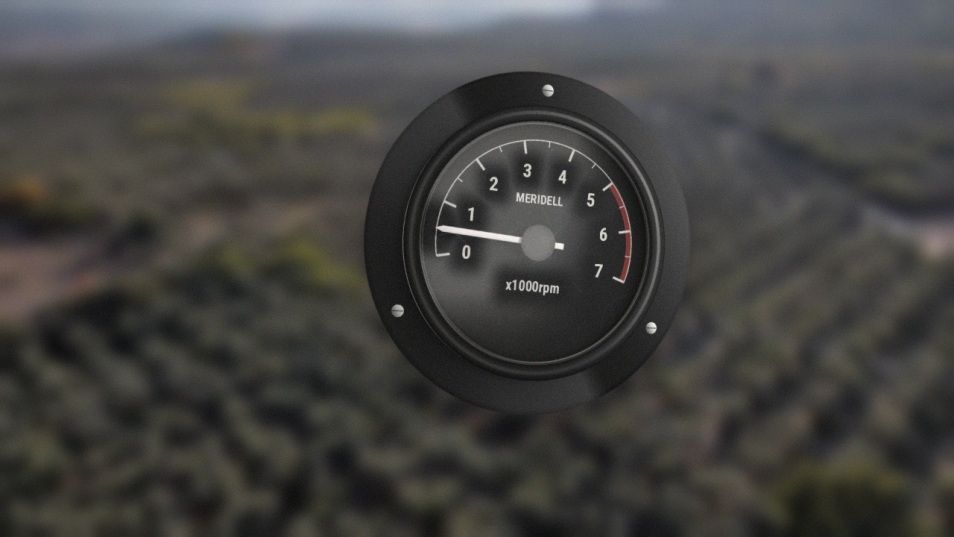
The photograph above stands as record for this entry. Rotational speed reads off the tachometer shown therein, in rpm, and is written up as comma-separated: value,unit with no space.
500,rpm
